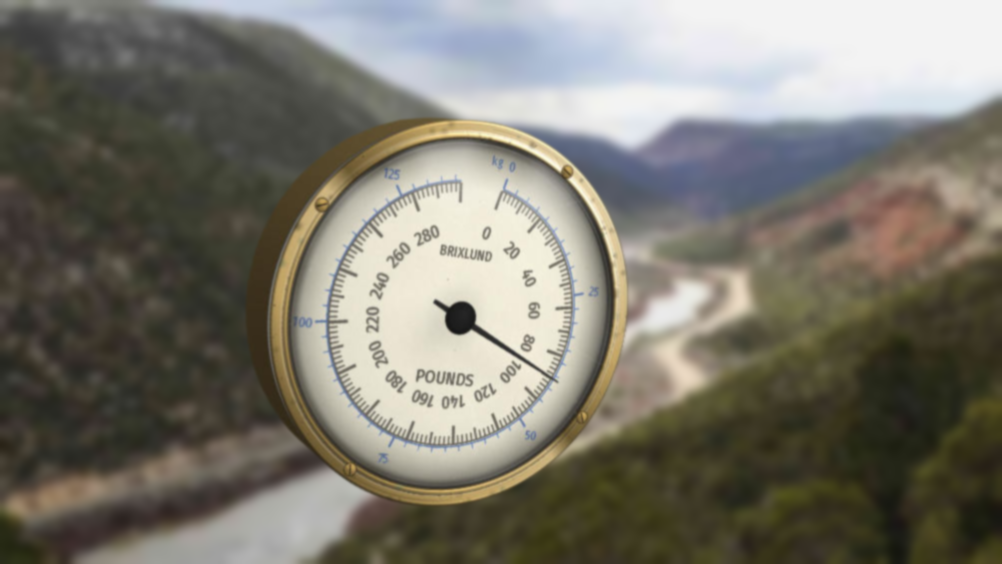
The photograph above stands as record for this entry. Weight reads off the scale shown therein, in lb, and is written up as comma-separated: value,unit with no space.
90,lb
